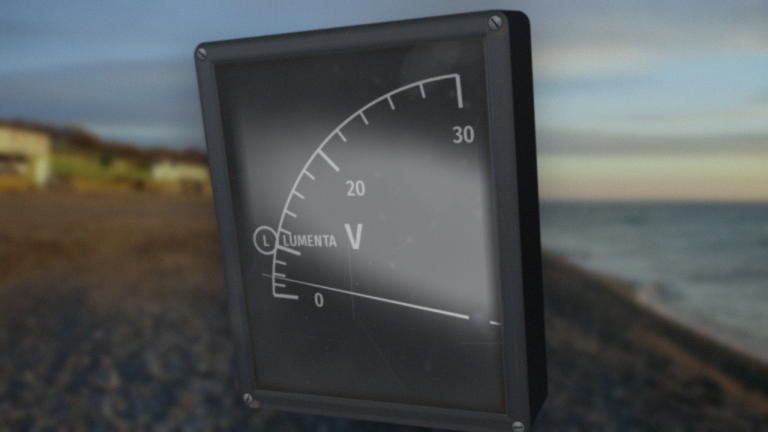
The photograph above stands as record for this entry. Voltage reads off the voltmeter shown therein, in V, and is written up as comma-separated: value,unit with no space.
6,V
